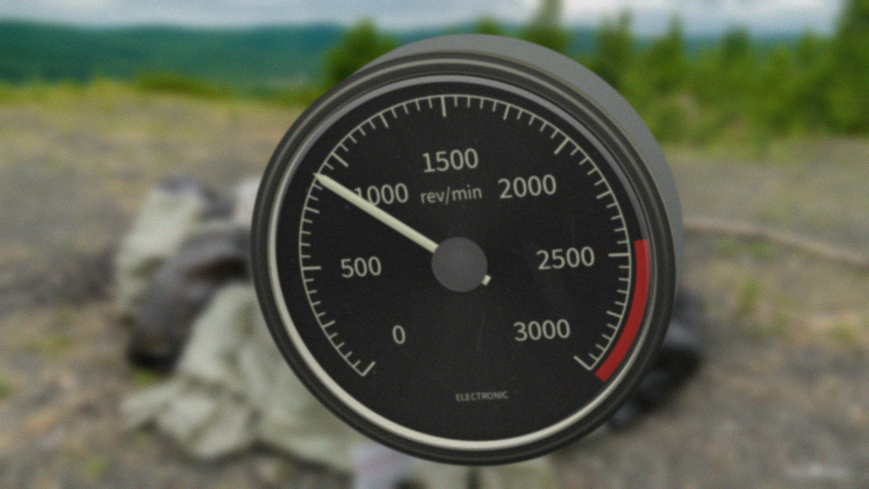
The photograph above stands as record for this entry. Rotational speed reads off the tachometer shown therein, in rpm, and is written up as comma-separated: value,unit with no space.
900,rpm
